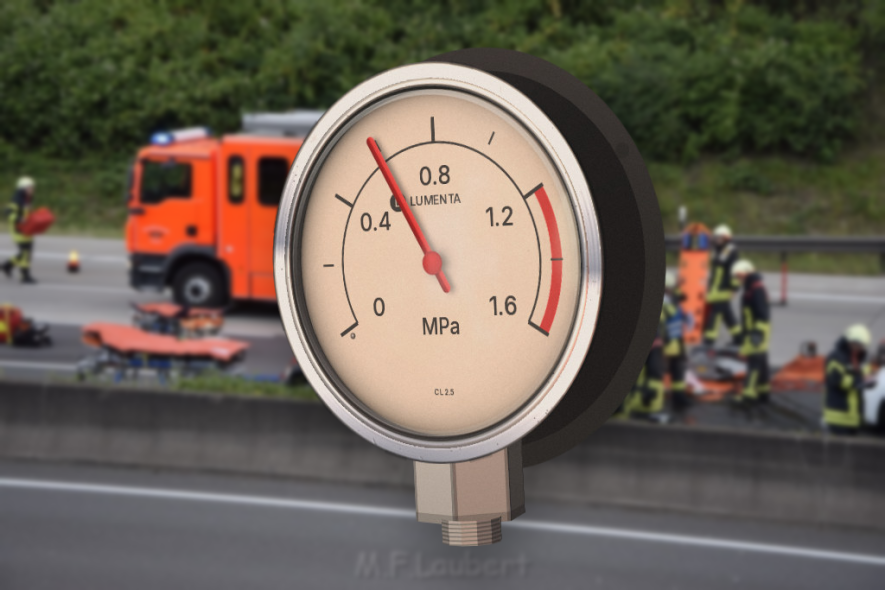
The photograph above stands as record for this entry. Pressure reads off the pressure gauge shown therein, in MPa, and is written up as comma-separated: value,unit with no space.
0.6,MPa
